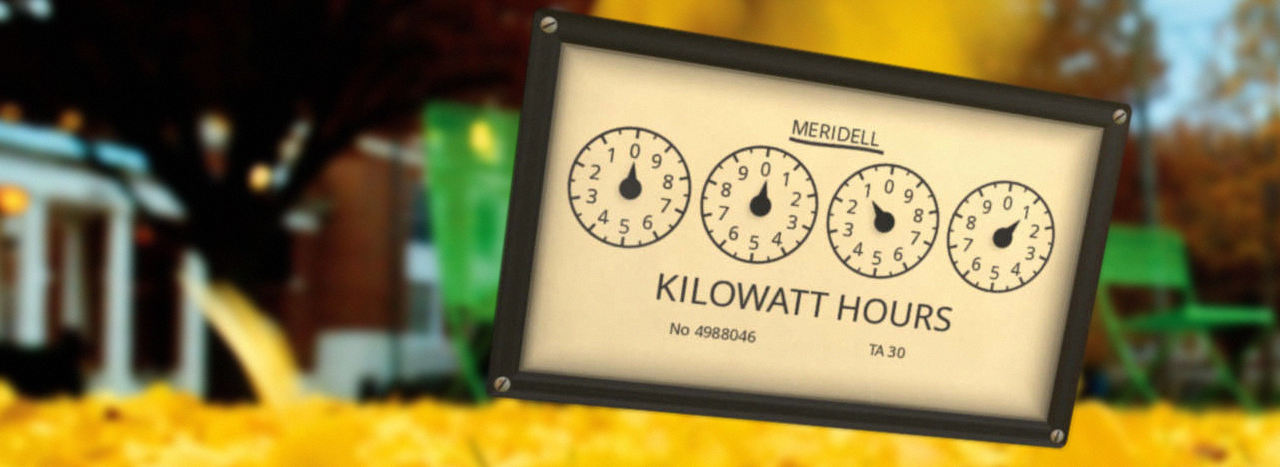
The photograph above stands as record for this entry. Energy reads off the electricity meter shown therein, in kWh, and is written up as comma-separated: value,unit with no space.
11,kWh
